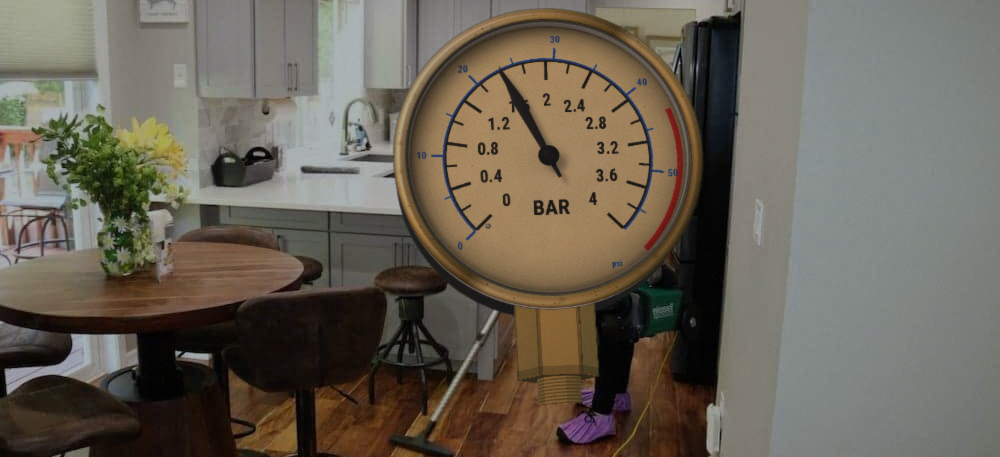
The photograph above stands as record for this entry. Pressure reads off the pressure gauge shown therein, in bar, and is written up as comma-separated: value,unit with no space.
1.6,bar
